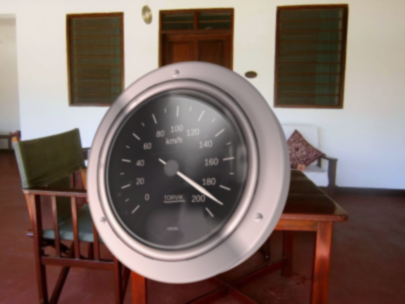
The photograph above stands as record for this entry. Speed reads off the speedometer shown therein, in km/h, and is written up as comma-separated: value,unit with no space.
190,km/h
